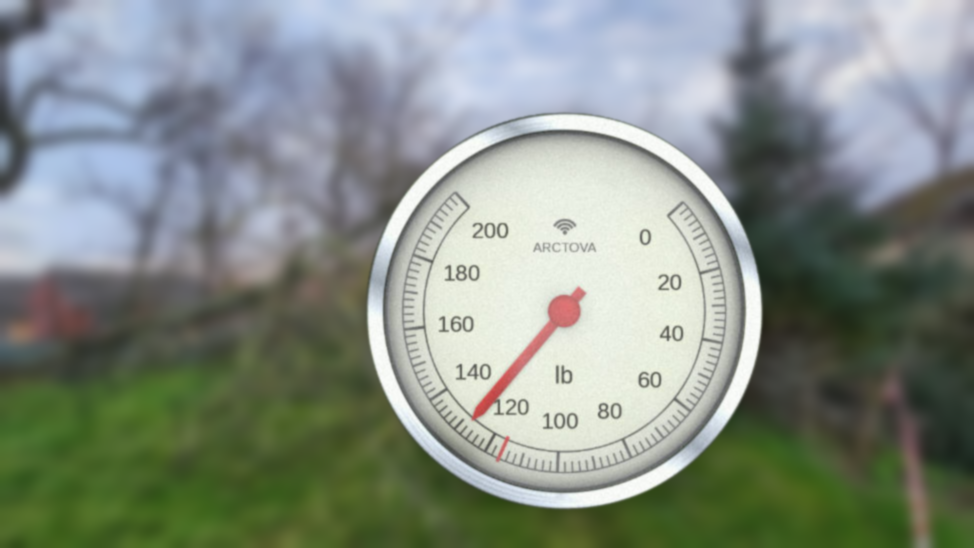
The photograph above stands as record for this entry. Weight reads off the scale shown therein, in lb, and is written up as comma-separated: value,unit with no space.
128,lb
